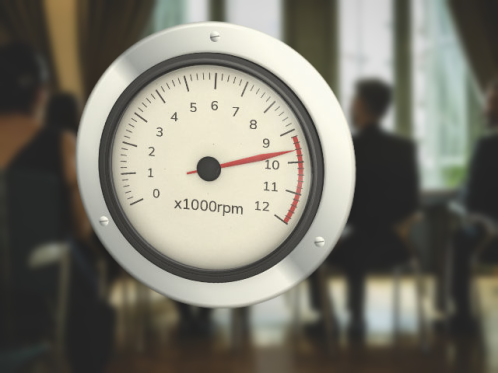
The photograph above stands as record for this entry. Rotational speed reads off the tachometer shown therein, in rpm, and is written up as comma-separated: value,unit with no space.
9600,rpm
